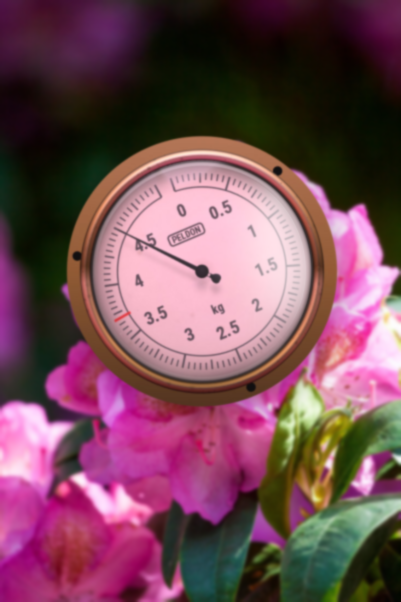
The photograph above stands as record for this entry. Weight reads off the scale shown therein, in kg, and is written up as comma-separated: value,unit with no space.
4.5,kg
